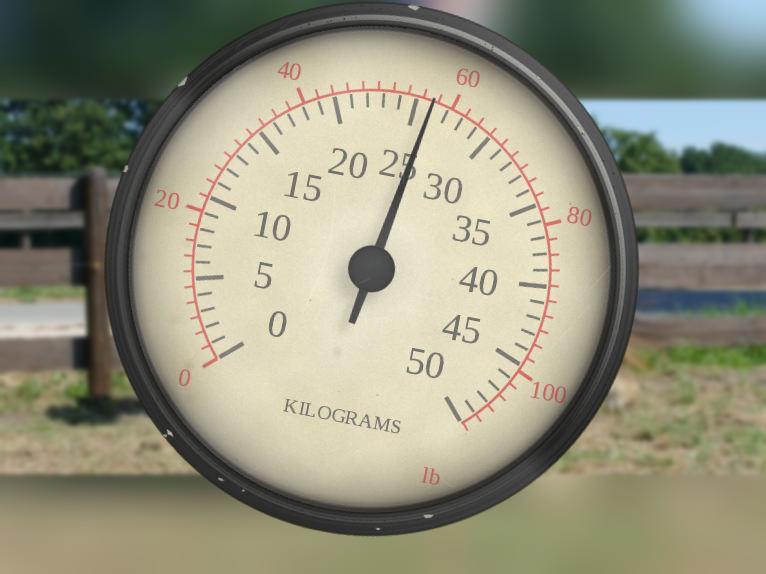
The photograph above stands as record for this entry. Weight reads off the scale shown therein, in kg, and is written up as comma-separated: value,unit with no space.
26,kg
